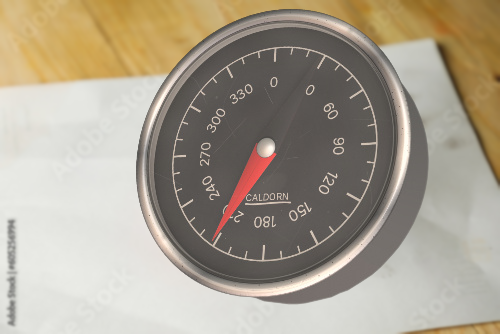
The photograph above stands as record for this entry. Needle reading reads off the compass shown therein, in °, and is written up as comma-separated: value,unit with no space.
210,°
